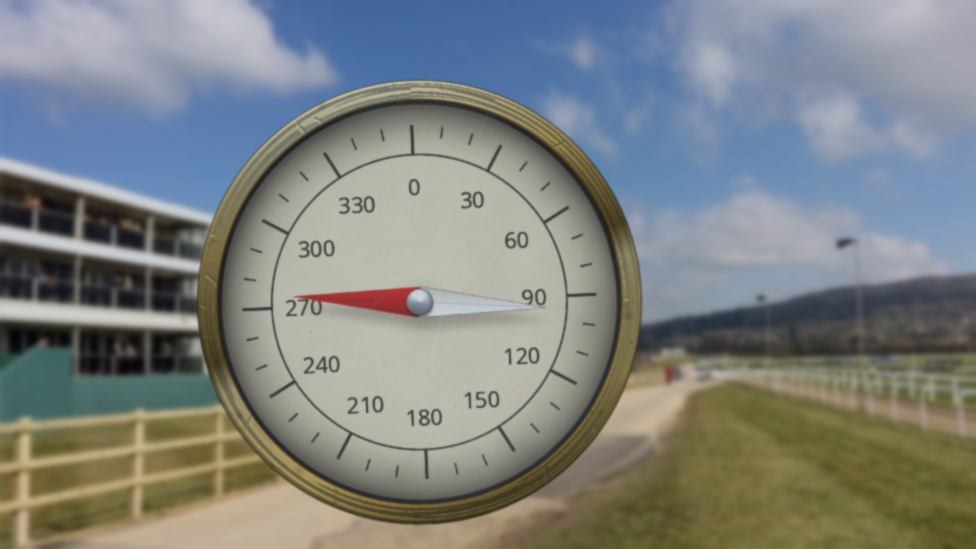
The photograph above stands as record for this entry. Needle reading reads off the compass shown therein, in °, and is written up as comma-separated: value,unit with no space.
275,°
